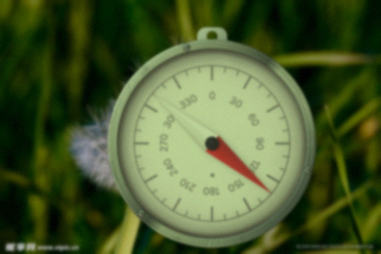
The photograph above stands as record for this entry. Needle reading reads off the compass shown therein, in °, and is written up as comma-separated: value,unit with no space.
130,°
